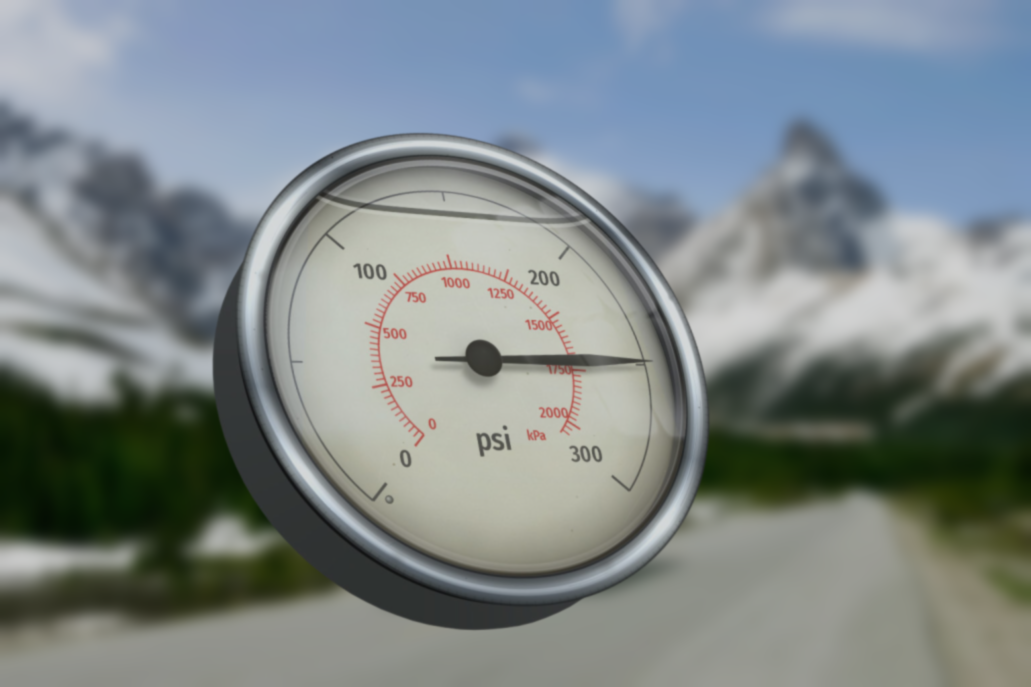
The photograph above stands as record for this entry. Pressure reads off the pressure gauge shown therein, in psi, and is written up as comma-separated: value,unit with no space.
250,psi
